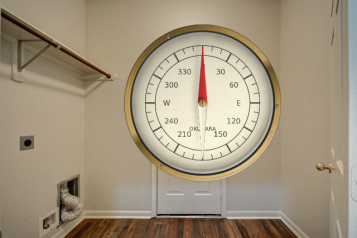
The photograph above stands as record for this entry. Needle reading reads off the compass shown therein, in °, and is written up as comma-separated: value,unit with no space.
0,°
